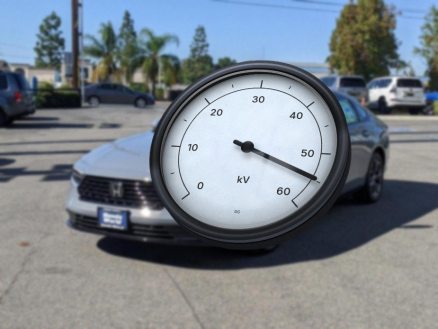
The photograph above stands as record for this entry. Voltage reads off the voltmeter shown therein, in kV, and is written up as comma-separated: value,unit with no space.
55,kV
